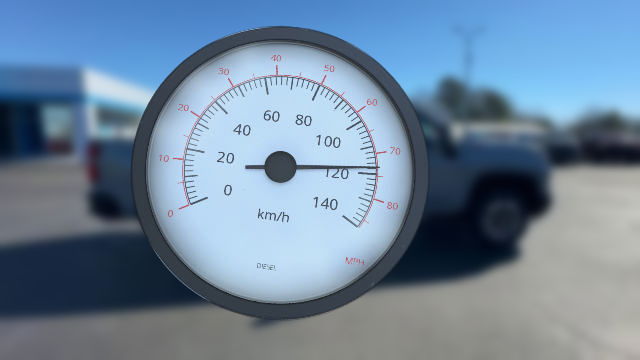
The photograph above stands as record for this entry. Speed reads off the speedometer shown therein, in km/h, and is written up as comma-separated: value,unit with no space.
118,km/h
